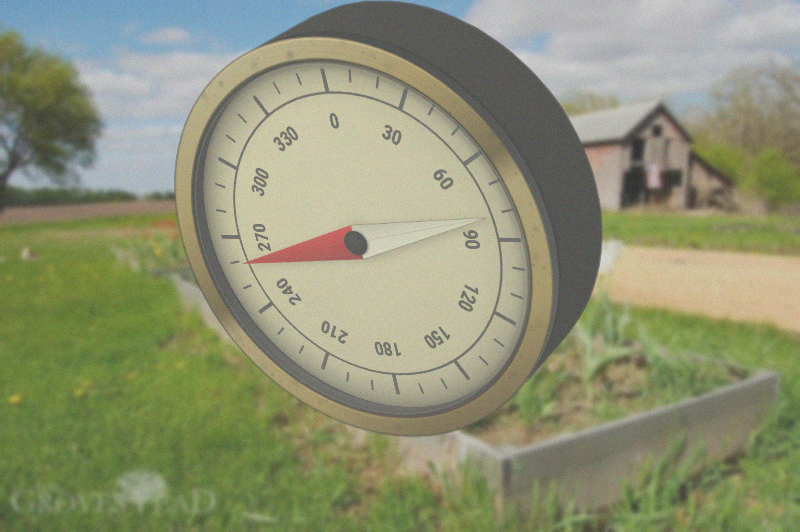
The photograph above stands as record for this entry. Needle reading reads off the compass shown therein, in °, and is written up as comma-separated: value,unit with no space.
260,°
